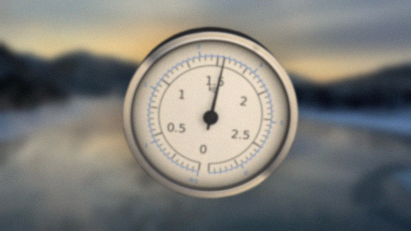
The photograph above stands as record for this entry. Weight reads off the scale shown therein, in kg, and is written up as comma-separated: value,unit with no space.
1.55,kg
